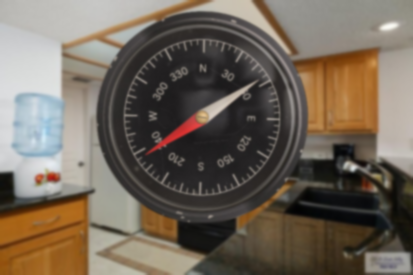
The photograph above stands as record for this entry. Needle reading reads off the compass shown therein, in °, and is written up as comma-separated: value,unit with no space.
235,°
